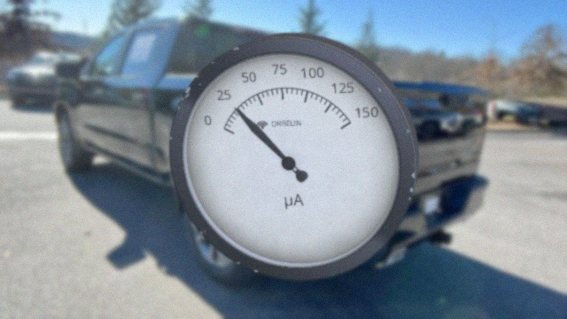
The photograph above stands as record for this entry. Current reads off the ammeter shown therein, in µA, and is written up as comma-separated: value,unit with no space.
25,µA
